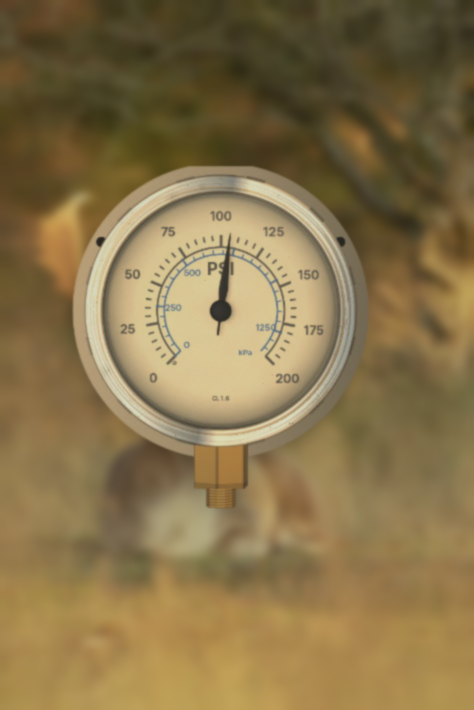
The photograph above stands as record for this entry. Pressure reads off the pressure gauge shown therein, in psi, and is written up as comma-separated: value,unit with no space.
105,psi
